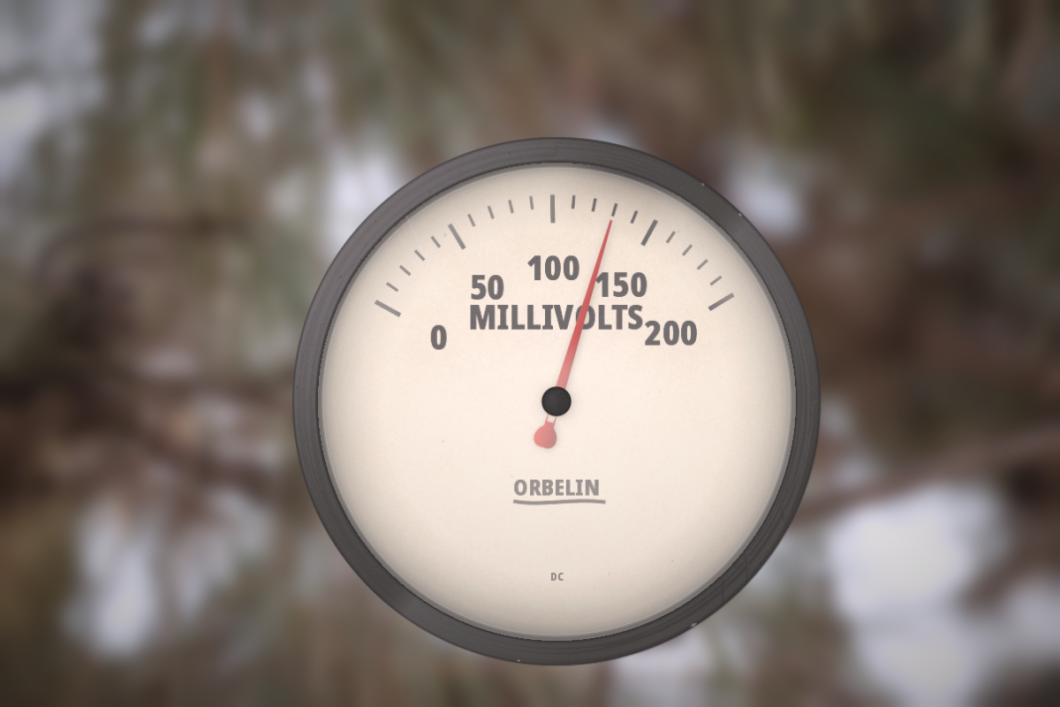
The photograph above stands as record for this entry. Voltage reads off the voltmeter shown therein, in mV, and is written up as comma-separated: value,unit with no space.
130,mV
